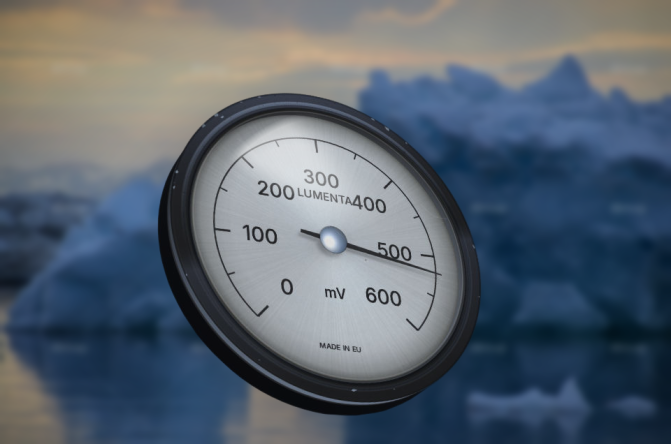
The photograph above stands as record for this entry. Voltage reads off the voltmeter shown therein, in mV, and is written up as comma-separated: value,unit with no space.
525,mV
